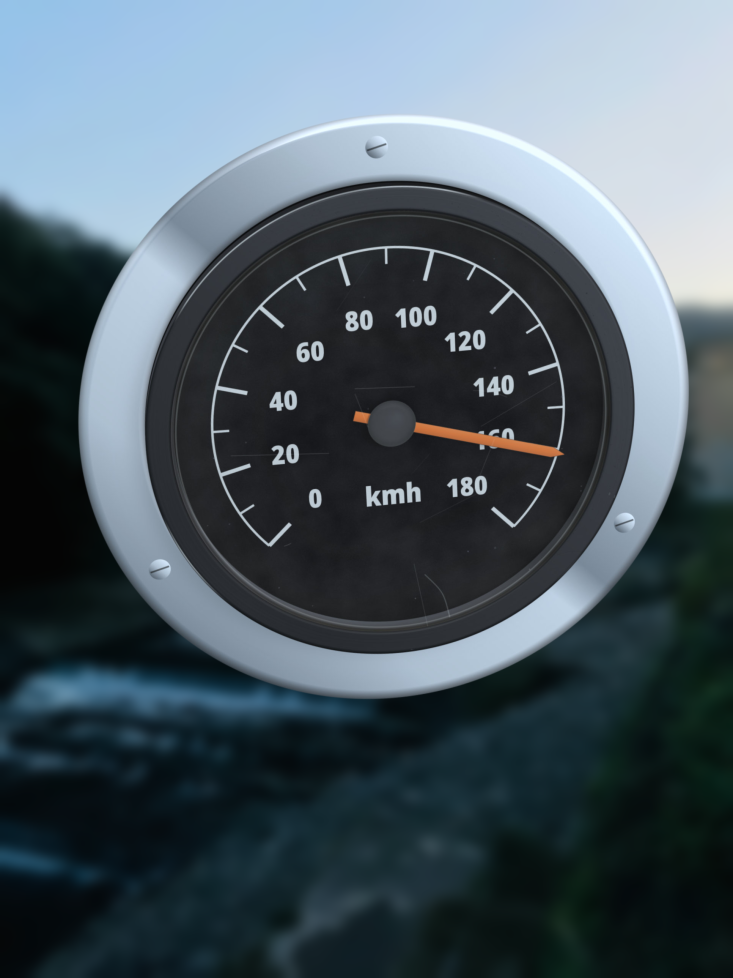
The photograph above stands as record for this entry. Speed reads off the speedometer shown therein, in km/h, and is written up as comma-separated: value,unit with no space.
160,km/h
